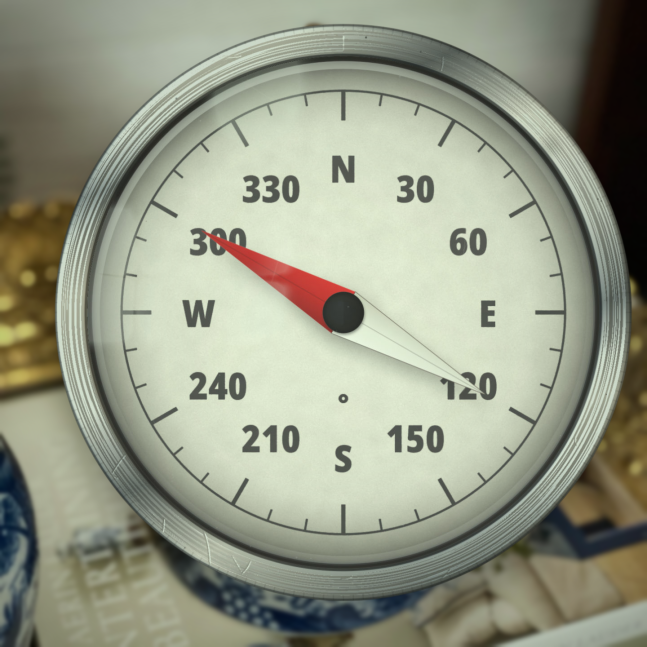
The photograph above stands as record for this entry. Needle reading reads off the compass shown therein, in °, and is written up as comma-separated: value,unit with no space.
300,°
